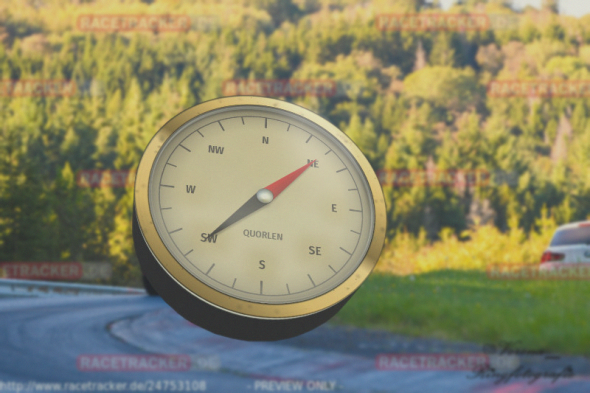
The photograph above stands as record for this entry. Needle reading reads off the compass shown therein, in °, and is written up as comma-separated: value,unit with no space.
45,°
